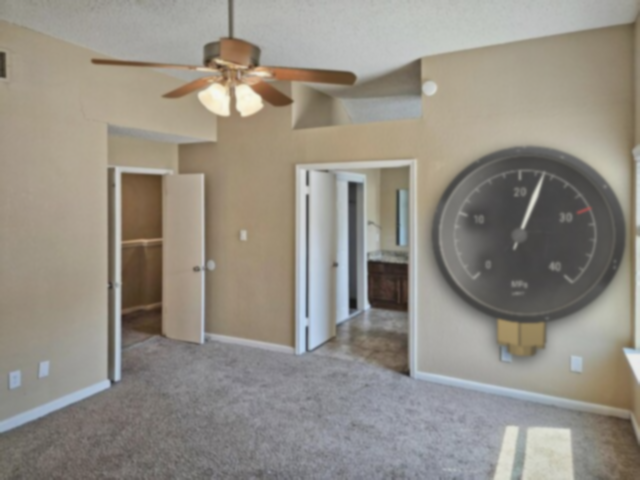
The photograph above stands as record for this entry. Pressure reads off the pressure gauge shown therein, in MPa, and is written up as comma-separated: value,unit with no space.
23,MPa
